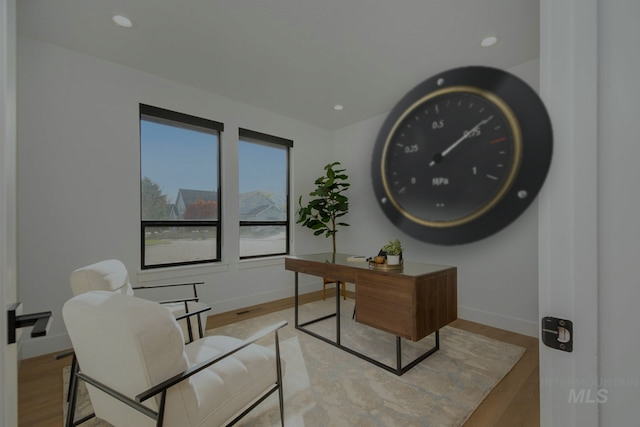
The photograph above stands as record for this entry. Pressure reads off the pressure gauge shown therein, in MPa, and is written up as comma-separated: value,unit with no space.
0.75,MPa
